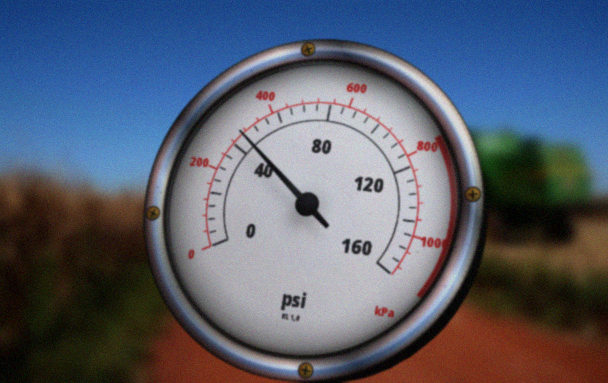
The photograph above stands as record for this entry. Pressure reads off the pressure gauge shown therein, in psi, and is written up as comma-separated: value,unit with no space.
45,psi
